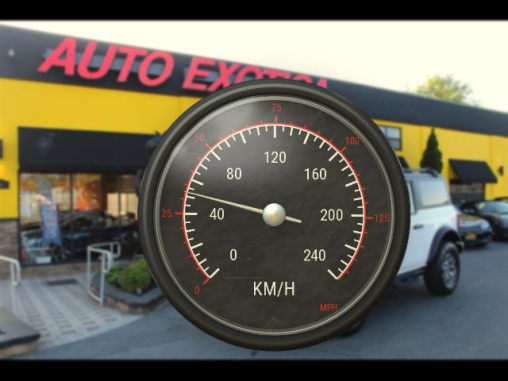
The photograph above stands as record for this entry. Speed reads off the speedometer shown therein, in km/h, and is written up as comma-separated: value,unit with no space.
52.5,km/h
